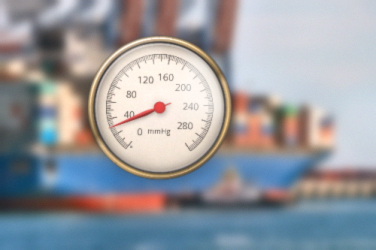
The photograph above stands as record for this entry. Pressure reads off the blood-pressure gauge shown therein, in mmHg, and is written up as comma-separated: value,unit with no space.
30,mmHg
